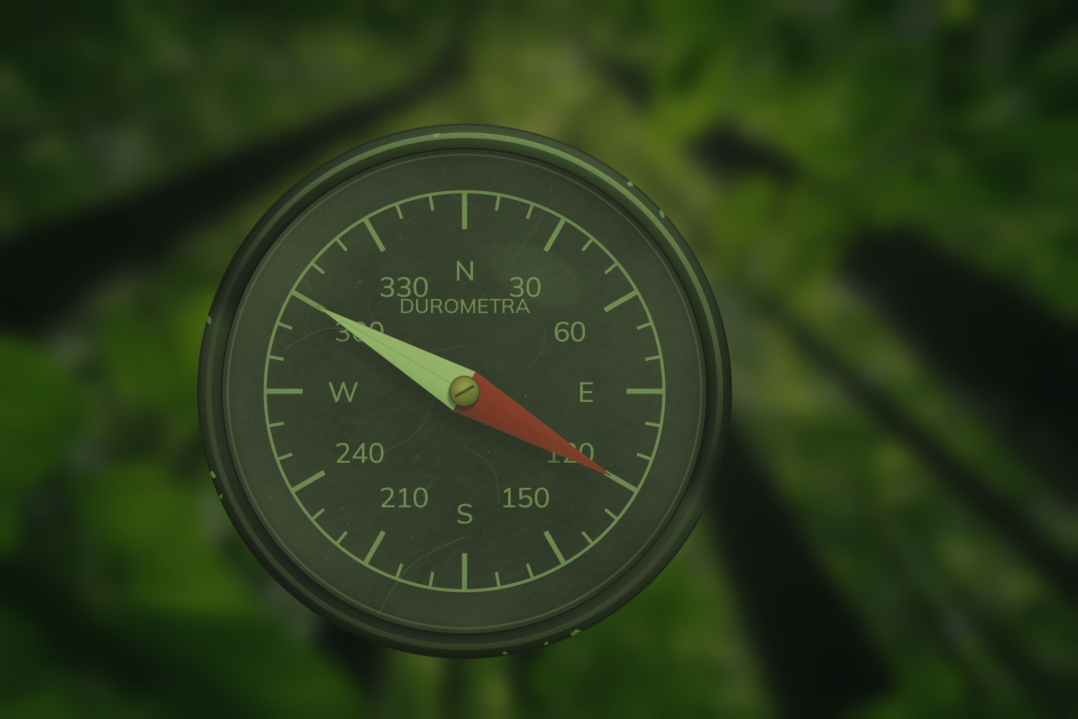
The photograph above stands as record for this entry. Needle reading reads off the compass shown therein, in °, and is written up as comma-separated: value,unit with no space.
120,°
